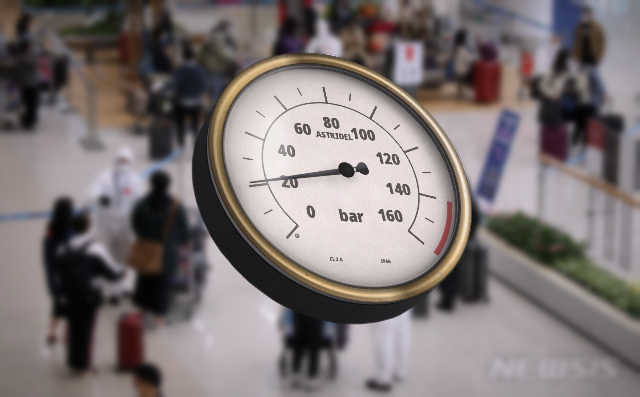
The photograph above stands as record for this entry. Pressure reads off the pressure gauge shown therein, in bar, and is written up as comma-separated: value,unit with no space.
20,bar
